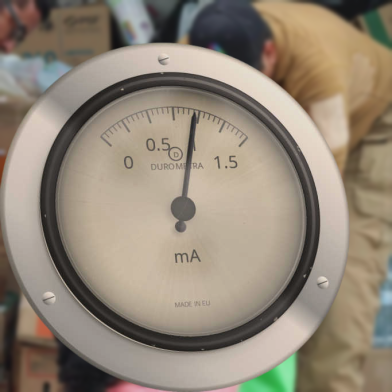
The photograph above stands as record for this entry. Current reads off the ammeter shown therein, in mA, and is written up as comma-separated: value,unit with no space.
0.95,mA
